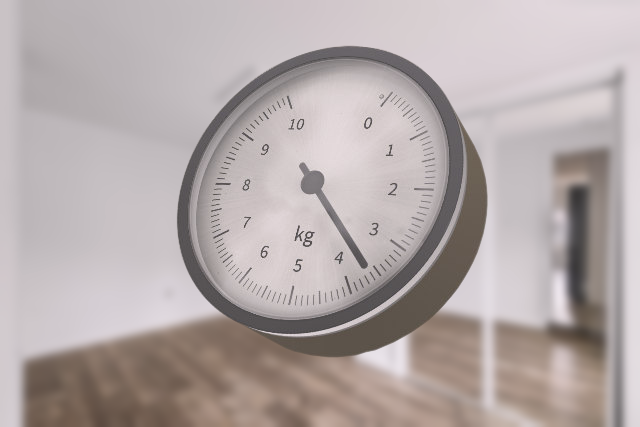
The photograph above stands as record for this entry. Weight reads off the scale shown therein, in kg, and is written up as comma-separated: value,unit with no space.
3.6,kg
